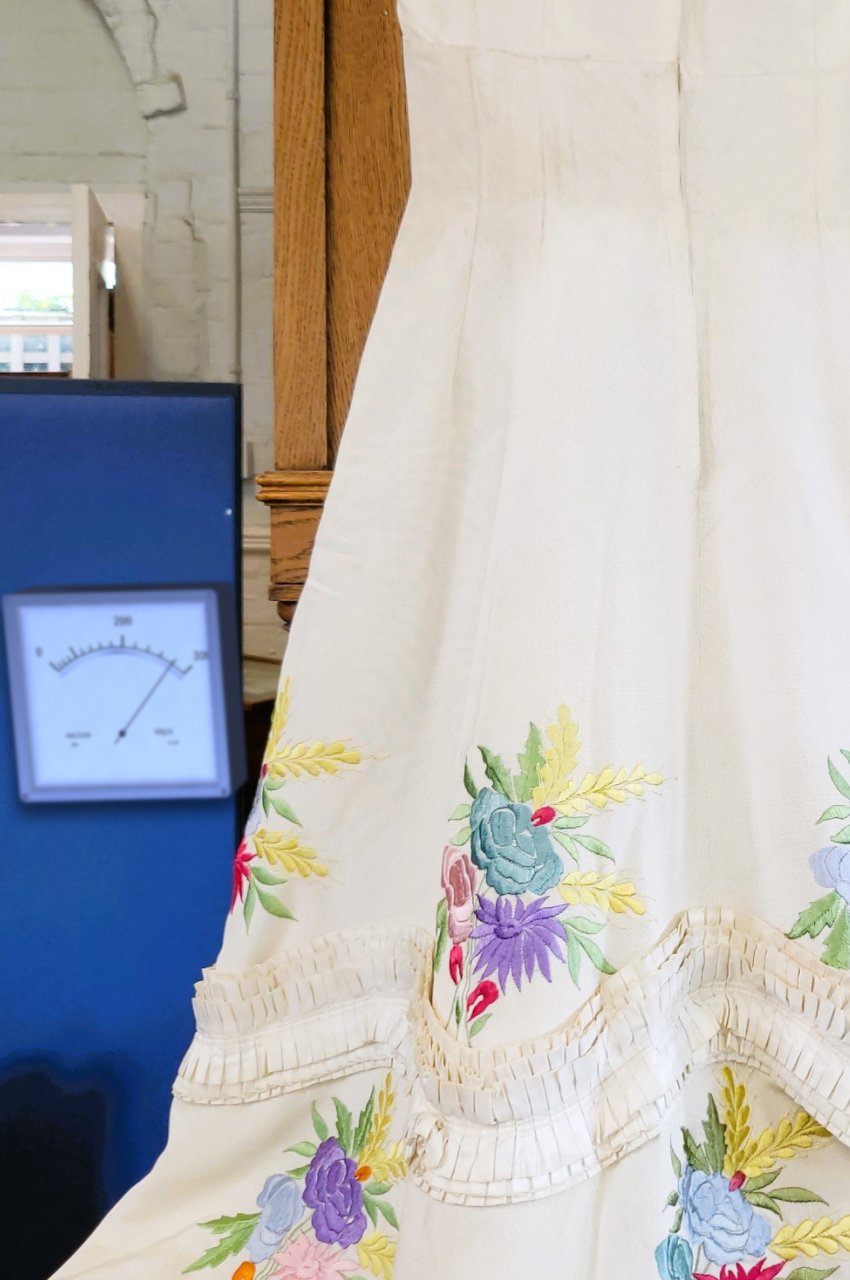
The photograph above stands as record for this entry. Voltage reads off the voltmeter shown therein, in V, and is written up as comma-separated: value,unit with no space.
280,V
